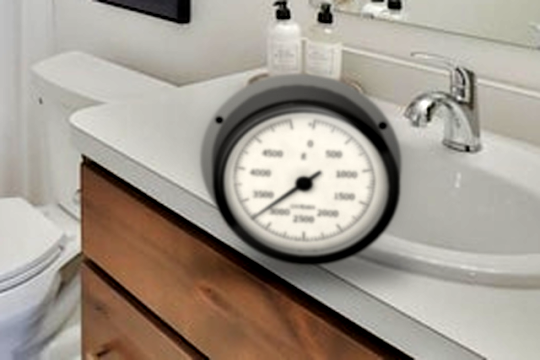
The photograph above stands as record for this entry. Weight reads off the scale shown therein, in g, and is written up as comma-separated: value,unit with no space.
3250,g
